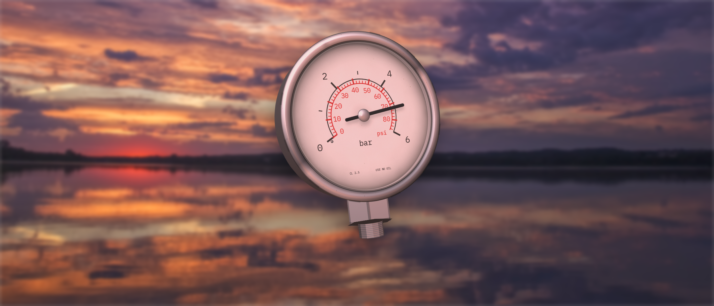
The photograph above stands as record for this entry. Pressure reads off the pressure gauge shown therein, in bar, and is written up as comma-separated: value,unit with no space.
5,bar
